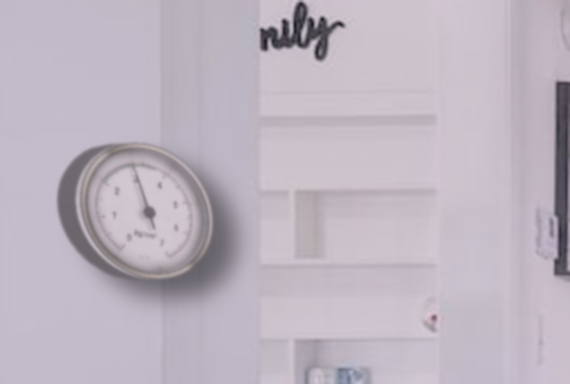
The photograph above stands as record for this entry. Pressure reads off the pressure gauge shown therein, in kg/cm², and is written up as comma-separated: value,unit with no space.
3,kg/cm²
